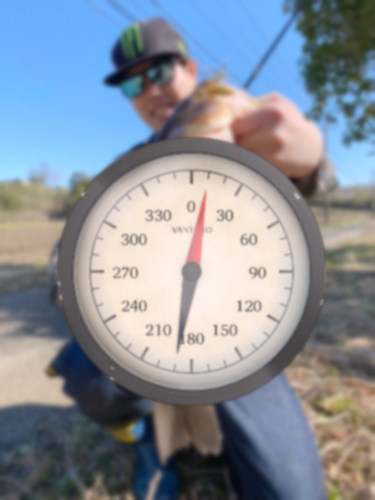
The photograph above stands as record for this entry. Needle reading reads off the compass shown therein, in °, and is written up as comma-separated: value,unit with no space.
10,°
